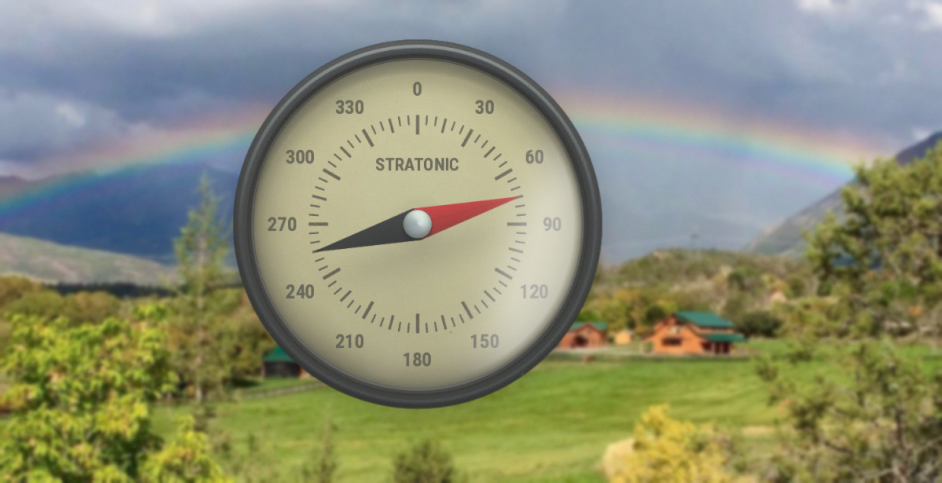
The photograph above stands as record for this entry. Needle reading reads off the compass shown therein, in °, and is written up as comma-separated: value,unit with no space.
75,°
